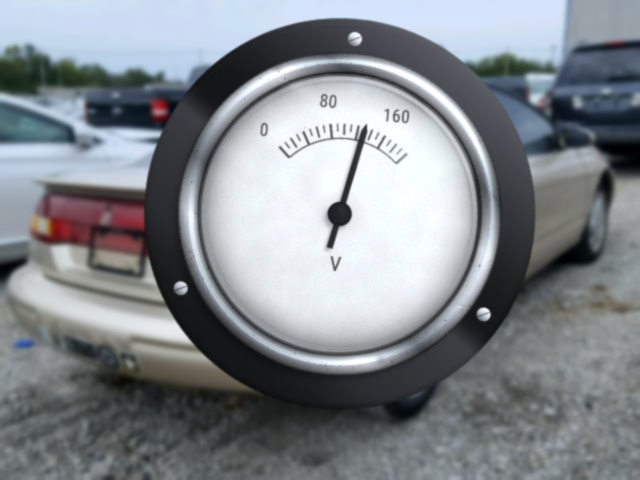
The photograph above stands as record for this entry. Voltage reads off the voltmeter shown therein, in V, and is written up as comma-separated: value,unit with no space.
130,V
